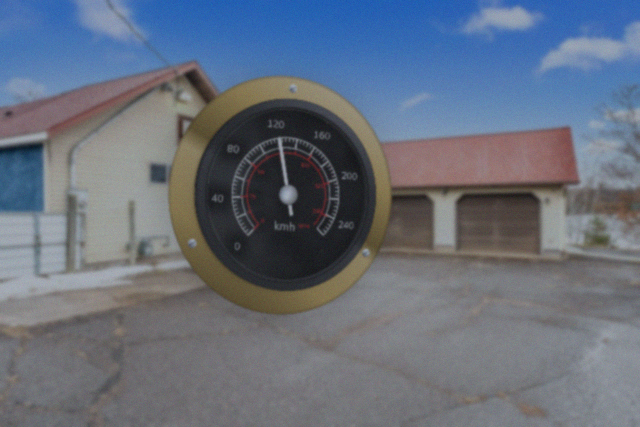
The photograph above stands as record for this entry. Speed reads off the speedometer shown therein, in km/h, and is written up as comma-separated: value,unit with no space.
120,km/h
